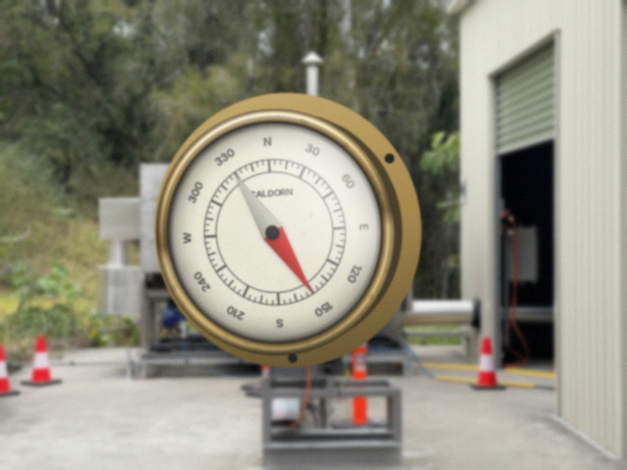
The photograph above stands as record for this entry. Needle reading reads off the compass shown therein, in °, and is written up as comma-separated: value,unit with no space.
150,°
